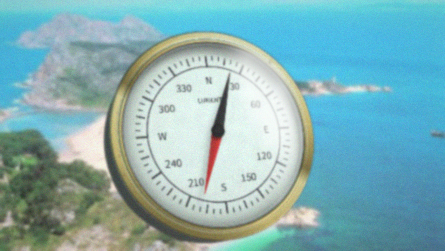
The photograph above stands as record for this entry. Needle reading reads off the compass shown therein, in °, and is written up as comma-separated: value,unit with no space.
200,°
